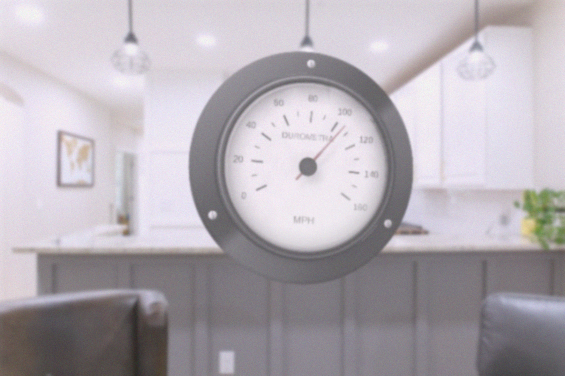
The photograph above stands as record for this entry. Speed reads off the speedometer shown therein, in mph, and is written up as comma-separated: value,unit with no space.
105,mph
